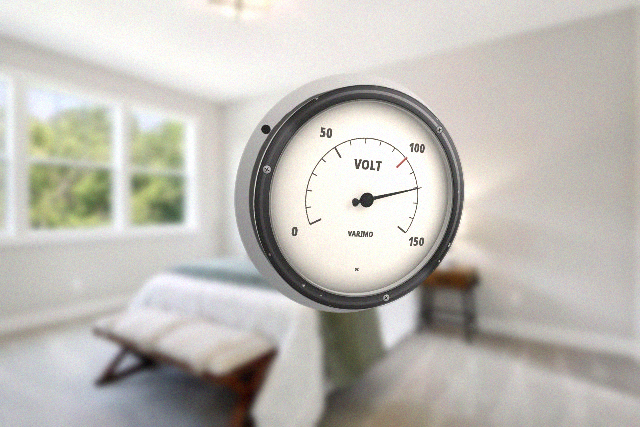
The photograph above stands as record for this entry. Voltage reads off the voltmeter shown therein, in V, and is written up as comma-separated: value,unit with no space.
120,V
